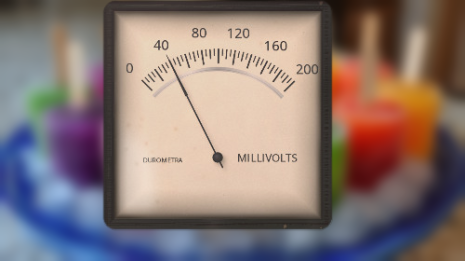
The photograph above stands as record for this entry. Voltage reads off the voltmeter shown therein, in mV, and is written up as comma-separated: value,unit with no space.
40,mV
